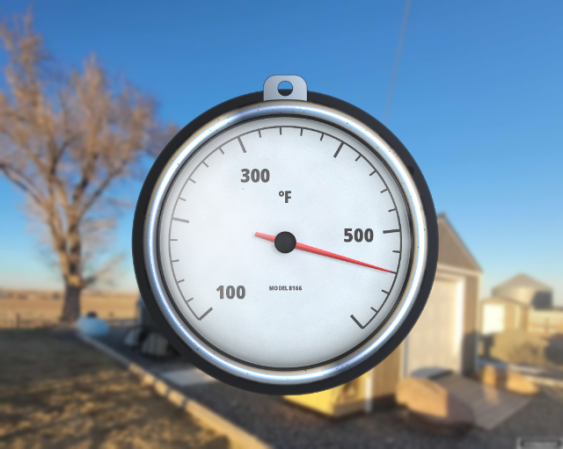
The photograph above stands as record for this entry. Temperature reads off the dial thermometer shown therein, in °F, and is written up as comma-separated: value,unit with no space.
540,°F
